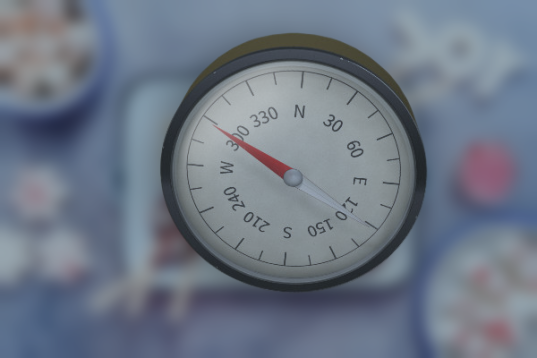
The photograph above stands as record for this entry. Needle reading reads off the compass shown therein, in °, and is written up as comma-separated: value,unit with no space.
300,°
